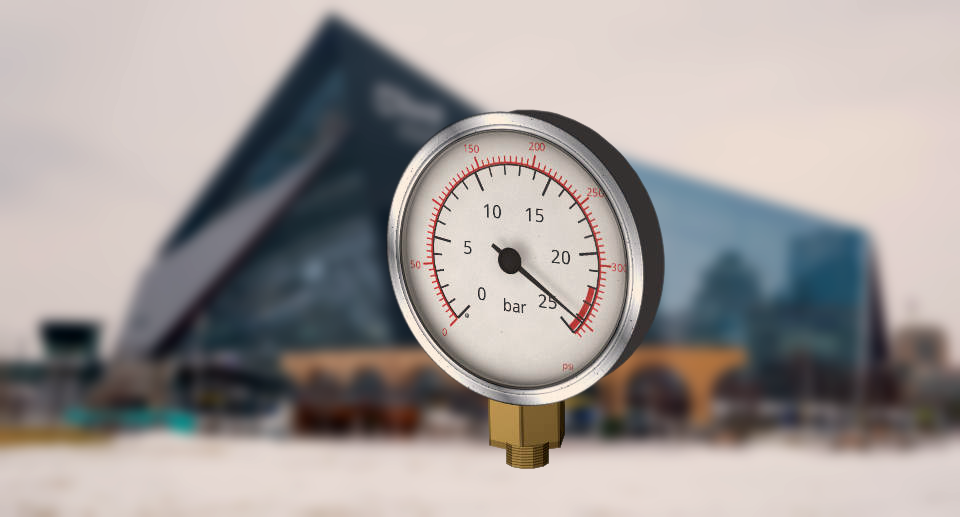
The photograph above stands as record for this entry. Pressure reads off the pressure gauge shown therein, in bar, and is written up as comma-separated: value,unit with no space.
24,bar
